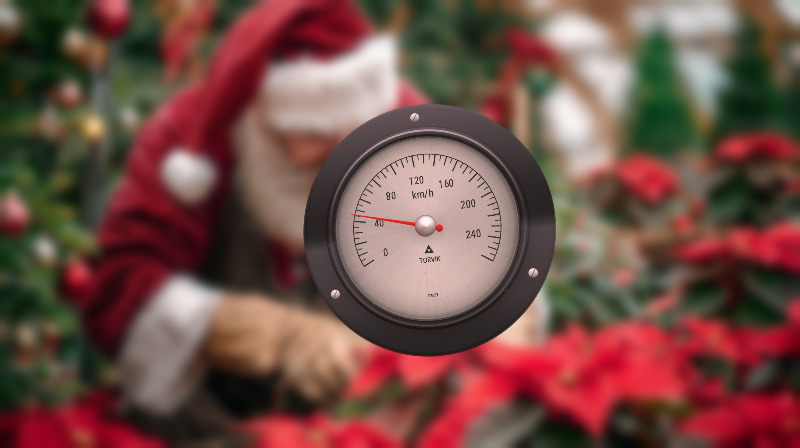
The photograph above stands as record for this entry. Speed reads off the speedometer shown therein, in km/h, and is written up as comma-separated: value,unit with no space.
45,km/h
